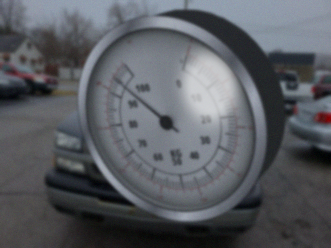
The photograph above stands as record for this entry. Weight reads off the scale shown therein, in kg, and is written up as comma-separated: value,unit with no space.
95,kg
